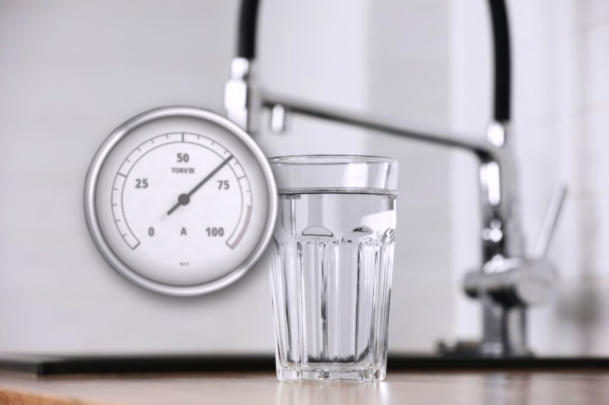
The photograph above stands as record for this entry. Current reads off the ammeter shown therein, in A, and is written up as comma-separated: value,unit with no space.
67.5,A
